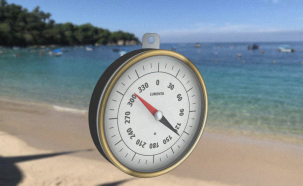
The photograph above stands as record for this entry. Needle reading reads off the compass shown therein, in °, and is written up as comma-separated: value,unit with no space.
310,°
